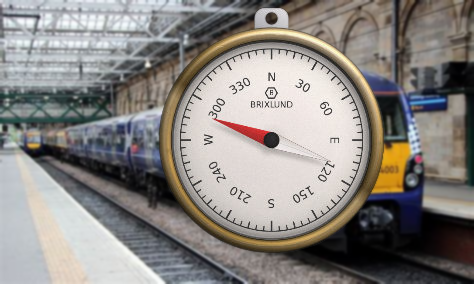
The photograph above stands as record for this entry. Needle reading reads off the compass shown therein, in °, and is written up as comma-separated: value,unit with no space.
290,°
